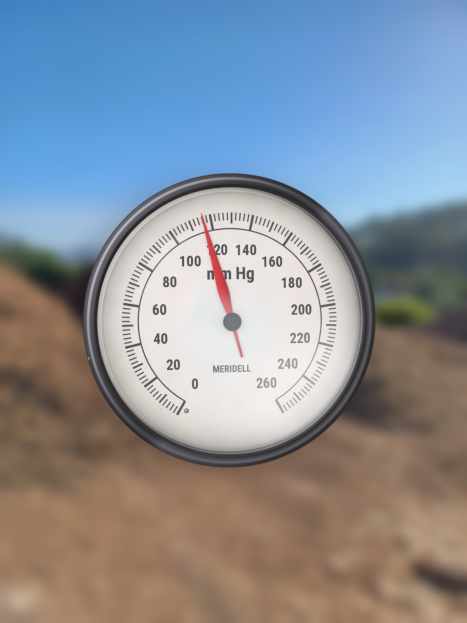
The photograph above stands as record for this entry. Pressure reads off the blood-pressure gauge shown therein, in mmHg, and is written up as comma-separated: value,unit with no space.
116,mmHg
